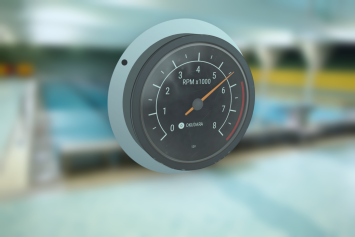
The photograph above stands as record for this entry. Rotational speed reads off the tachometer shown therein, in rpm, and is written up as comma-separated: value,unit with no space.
5500,rpm
